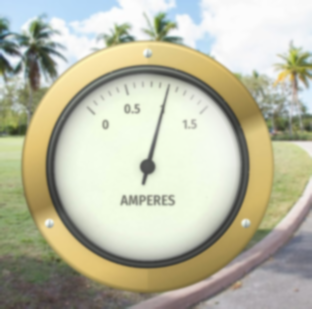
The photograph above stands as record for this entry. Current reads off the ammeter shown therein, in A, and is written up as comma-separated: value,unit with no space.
1,A
